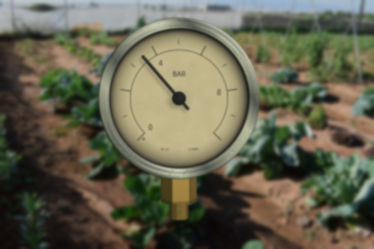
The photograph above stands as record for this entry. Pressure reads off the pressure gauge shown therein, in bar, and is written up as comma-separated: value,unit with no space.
3.5,bar
